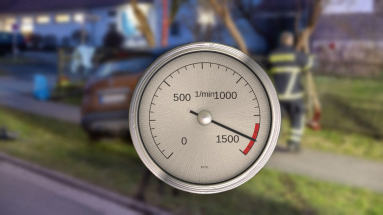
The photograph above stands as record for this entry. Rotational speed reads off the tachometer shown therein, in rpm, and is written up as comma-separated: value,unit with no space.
1400,rpm
